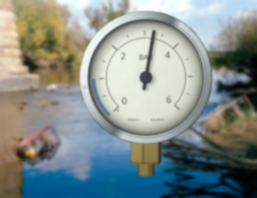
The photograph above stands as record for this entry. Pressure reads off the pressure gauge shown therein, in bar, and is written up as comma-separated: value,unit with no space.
3.25,bar
